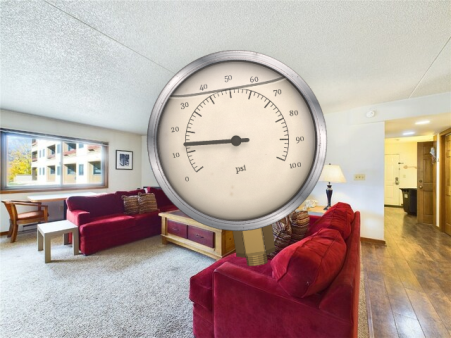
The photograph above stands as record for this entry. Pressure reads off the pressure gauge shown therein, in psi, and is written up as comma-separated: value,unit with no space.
14,psi
